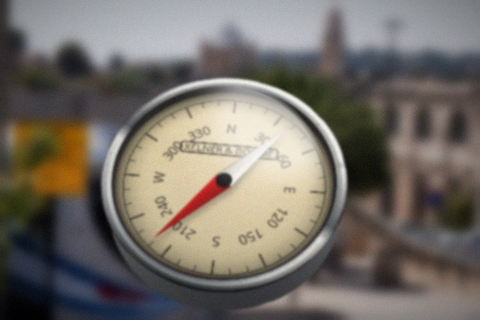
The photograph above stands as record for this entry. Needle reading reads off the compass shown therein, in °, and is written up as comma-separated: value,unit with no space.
220,°
